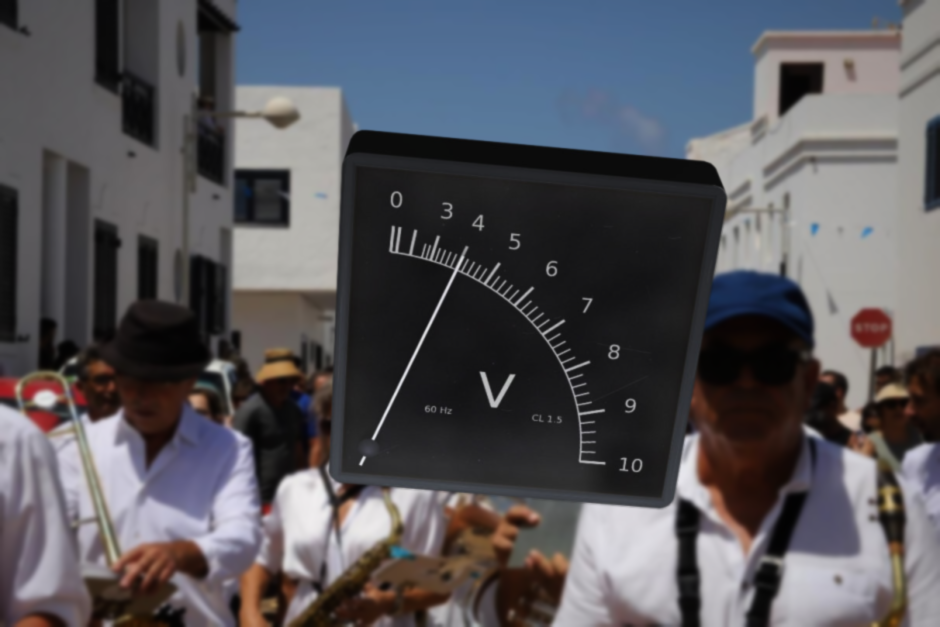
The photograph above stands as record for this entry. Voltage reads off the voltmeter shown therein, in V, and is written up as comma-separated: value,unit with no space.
4,V
